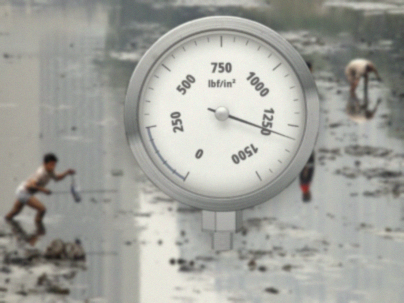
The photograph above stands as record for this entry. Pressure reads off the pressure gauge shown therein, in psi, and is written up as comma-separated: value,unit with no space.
1300,psi
